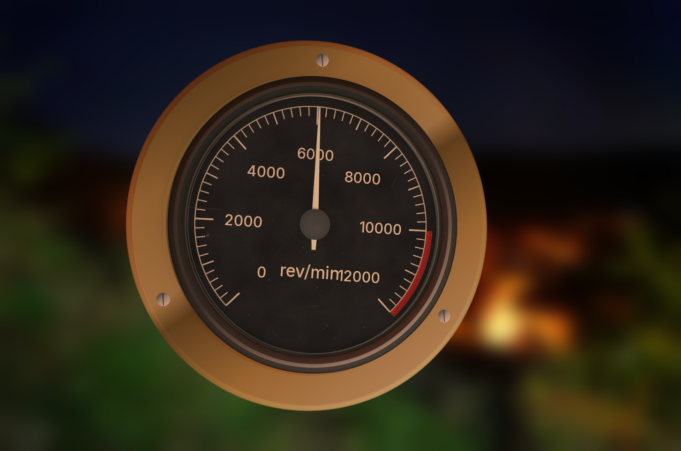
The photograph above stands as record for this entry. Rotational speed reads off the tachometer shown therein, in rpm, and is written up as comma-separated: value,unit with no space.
6000,rpm
